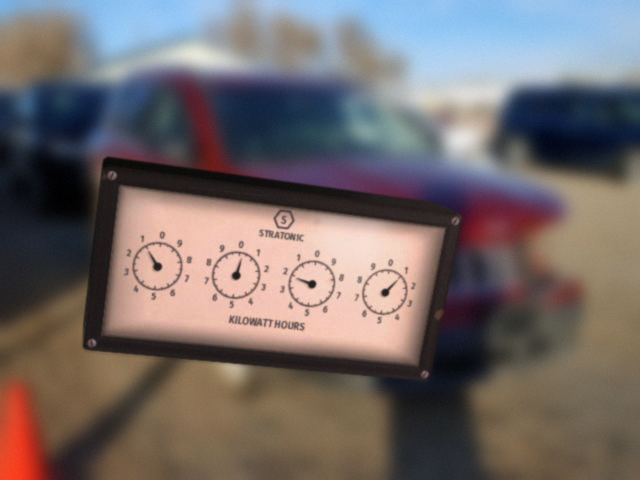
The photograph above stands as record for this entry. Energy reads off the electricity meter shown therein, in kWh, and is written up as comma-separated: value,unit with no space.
1021,kWh
